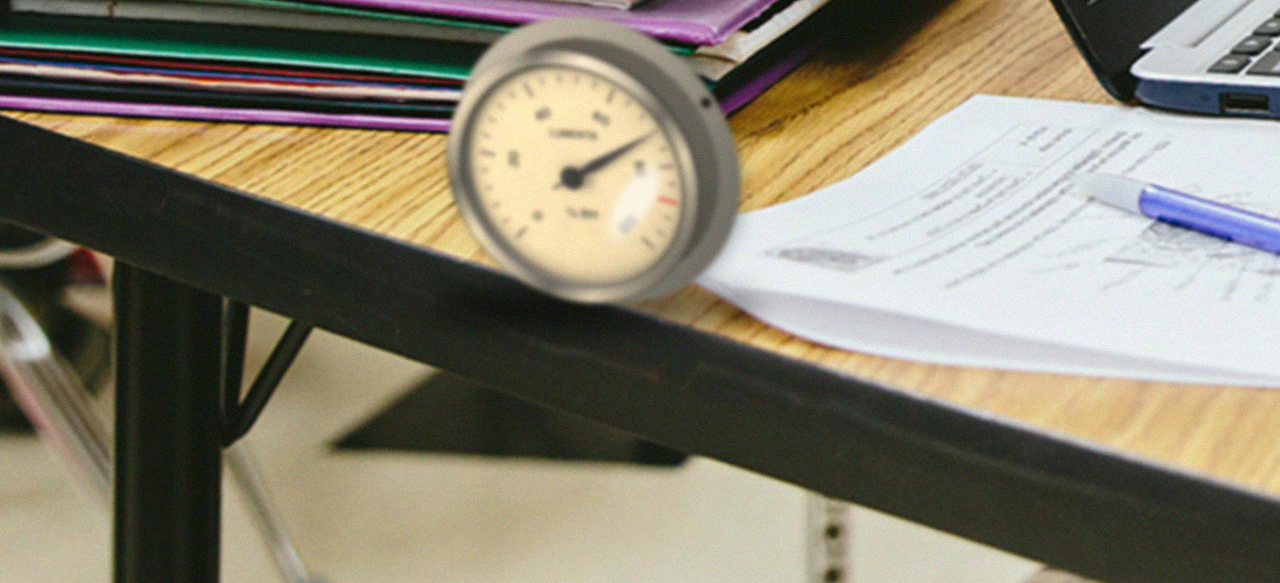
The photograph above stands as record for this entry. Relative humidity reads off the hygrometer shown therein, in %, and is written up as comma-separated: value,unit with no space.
72,%
